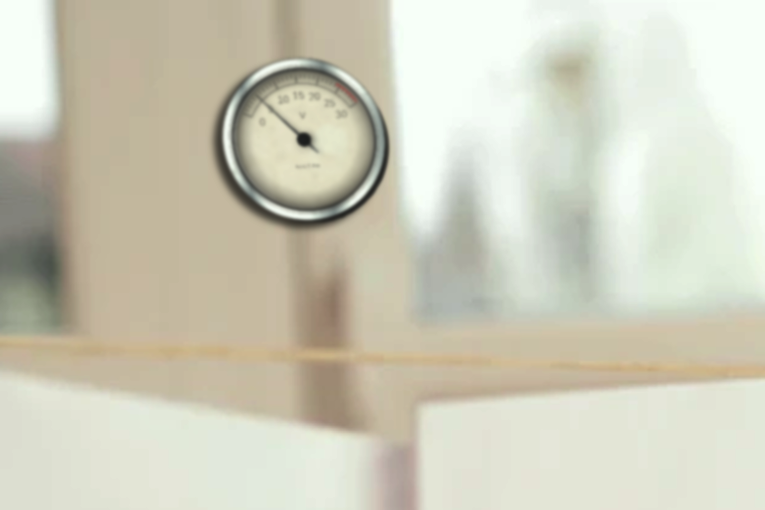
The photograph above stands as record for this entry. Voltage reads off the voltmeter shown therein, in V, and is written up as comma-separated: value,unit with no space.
5,V
